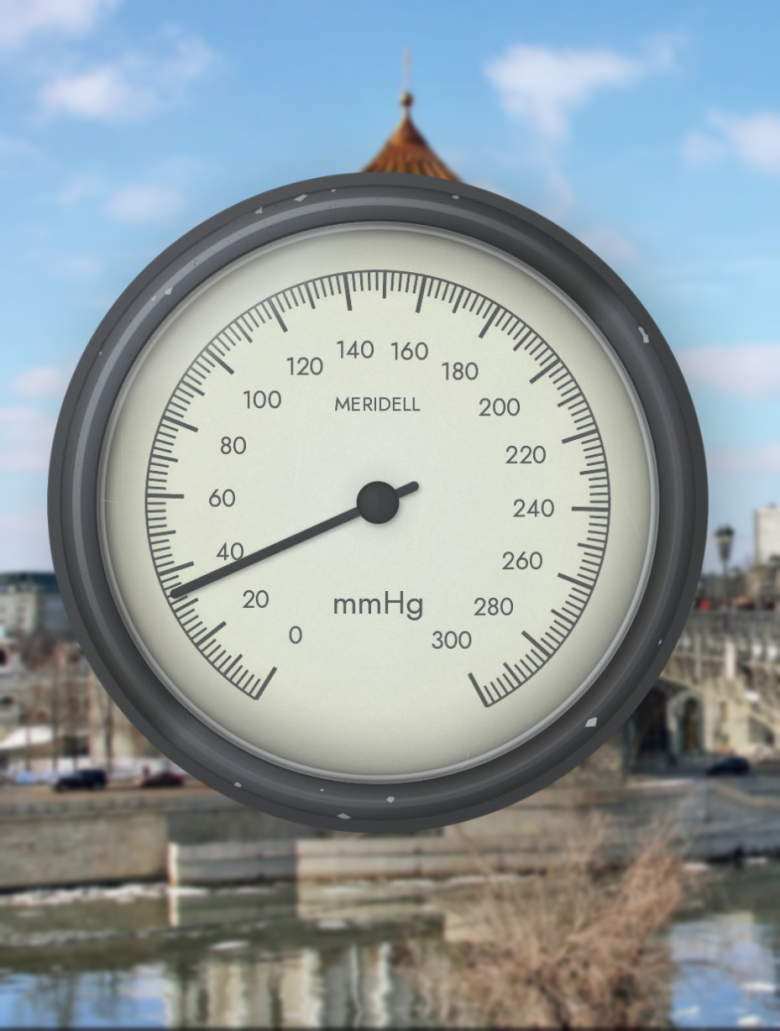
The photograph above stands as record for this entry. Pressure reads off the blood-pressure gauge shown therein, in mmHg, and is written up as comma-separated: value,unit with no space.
34,mmHg
